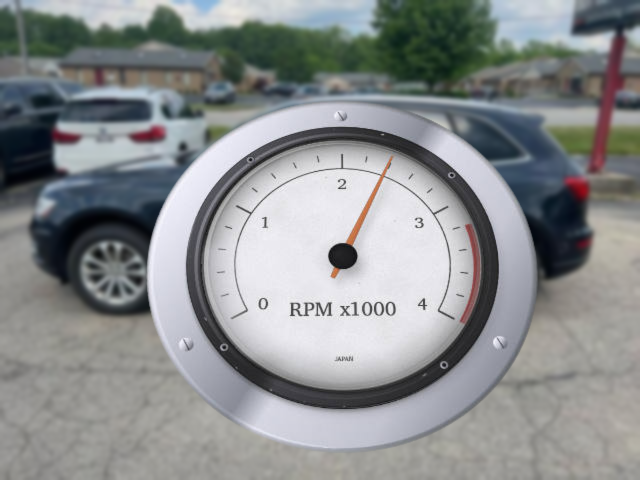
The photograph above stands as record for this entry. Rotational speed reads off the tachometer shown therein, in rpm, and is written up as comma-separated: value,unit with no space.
2400,rpm
